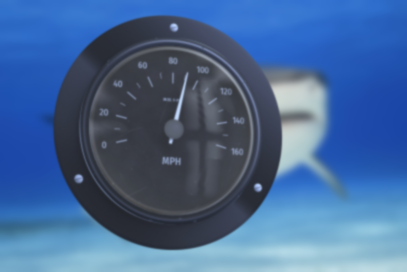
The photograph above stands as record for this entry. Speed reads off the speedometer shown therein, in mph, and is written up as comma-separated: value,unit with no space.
90,mph
